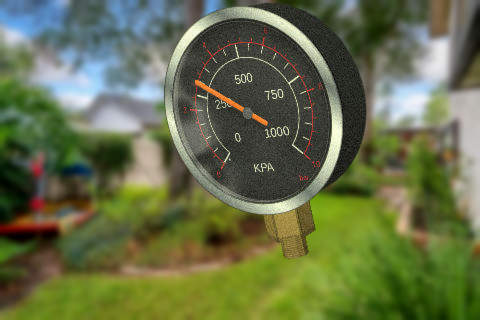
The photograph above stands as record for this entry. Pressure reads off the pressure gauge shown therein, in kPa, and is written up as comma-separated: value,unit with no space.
300,kPa
